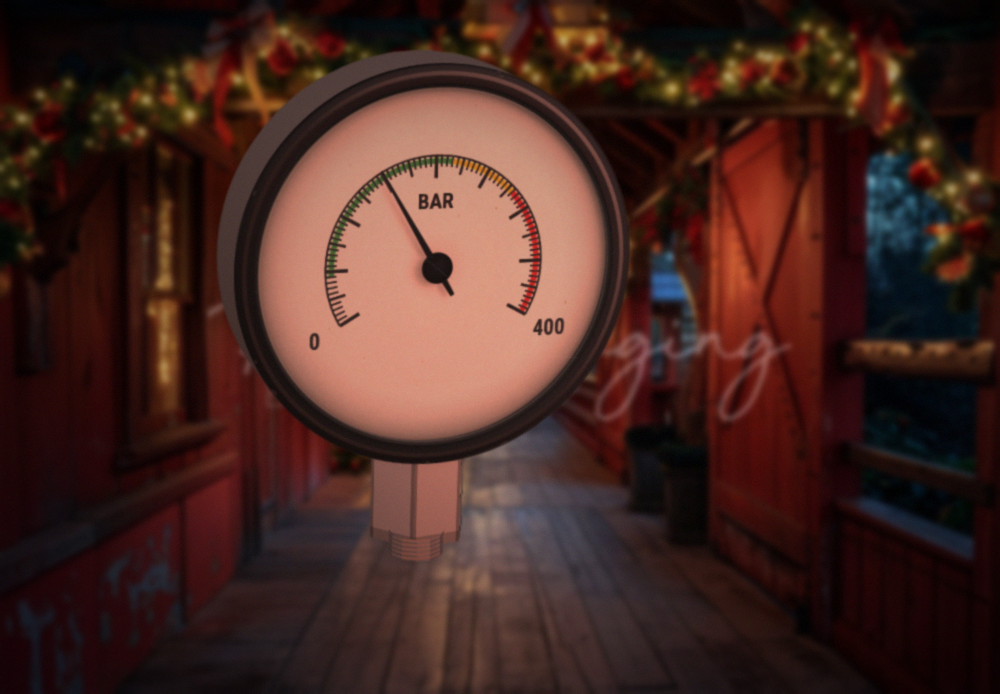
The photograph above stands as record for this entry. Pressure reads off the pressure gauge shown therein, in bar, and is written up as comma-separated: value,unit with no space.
150,bar
